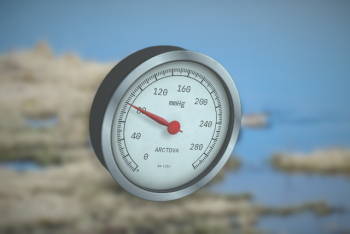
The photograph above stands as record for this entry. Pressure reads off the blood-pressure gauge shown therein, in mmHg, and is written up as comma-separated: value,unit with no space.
80,mmHg
